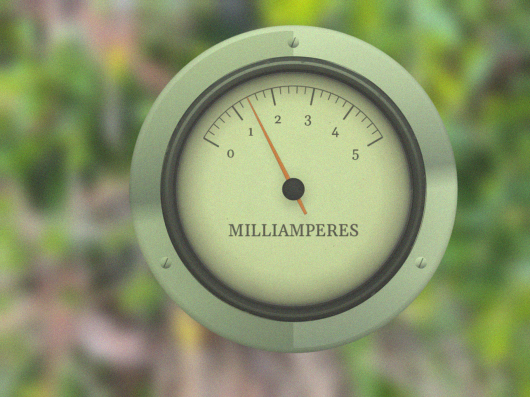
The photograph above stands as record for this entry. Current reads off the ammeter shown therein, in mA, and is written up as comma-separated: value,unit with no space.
1.4,mA
